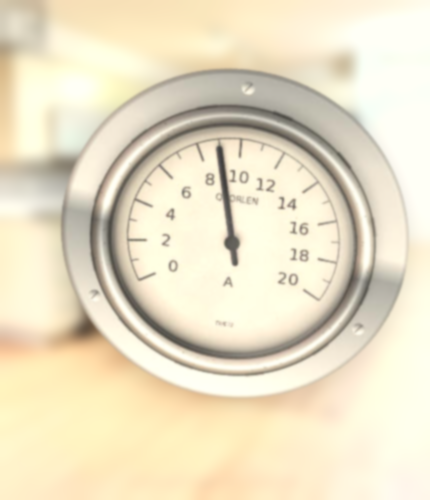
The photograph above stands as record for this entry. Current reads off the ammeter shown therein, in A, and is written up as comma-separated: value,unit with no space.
9,A
